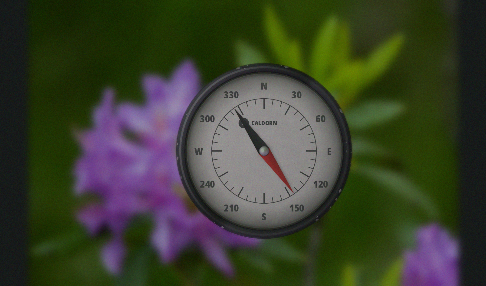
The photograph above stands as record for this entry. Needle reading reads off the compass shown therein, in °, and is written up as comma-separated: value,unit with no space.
145,°
